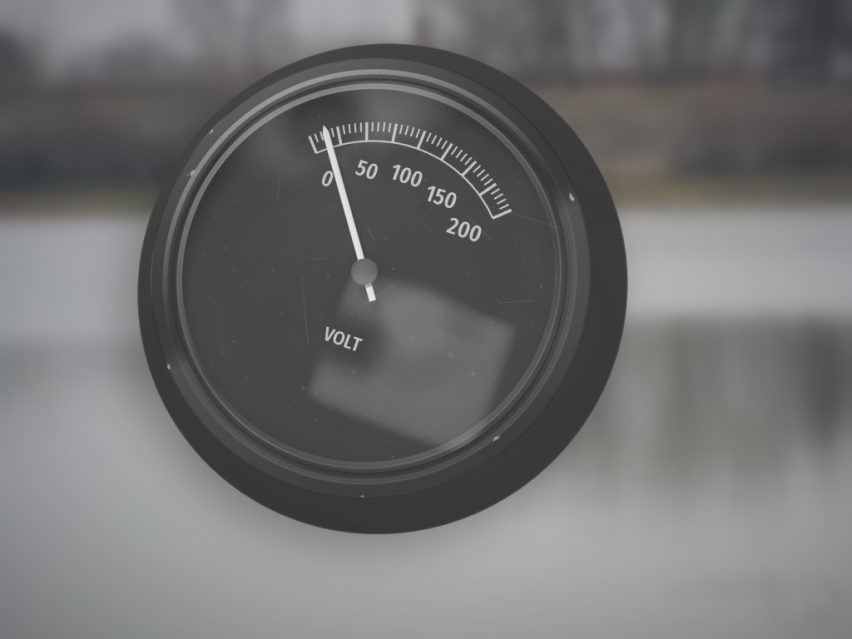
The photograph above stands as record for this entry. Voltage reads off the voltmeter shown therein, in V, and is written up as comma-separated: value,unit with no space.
15,V
